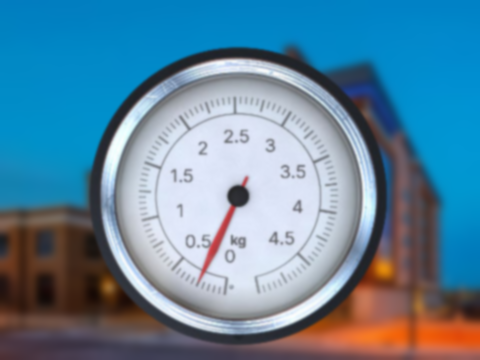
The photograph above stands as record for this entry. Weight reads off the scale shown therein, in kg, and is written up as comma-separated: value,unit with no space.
0.25,kg
